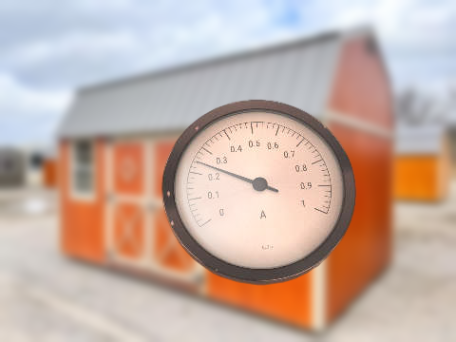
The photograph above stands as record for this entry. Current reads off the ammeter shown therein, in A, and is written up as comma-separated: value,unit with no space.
0.24,A
